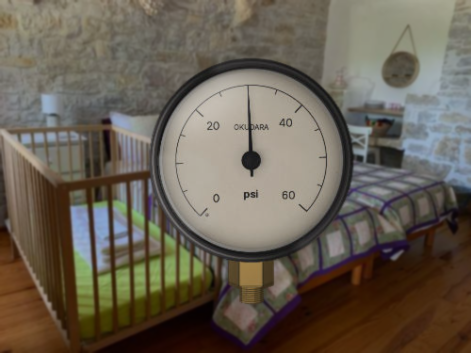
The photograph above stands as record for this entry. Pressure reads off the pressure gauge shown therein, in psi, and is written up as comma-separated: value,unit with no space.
30,psi
